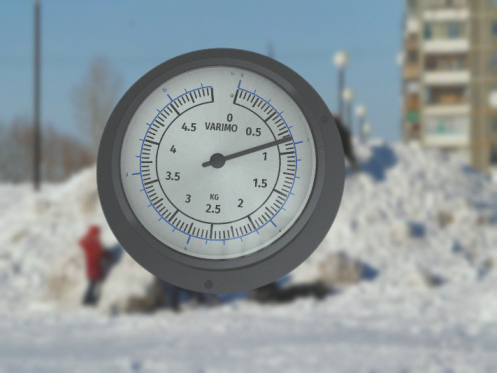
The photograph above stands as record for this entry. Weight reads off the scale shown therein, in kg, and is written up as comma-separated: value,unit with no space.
0.85,kg
